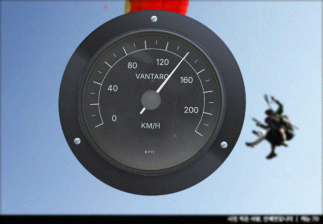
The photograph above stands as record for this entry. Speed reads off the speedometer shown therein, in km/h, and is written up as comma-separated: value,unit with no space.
140,km/h
